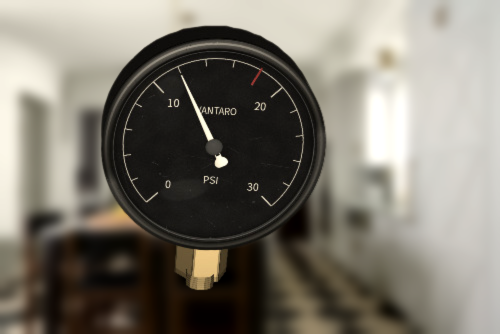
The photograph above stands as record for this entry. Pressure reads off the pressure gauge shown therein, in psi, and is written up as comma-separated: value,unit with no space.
12,psi
